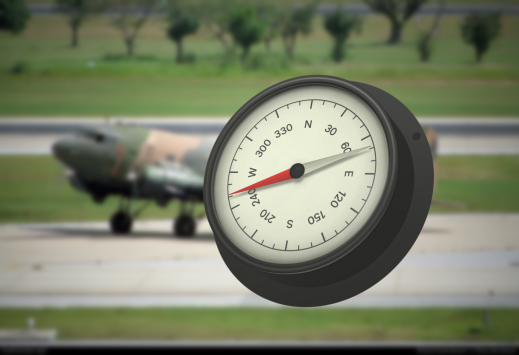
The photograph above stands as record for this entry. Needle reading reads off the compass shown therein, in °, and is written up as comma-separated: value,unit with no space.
250,°
